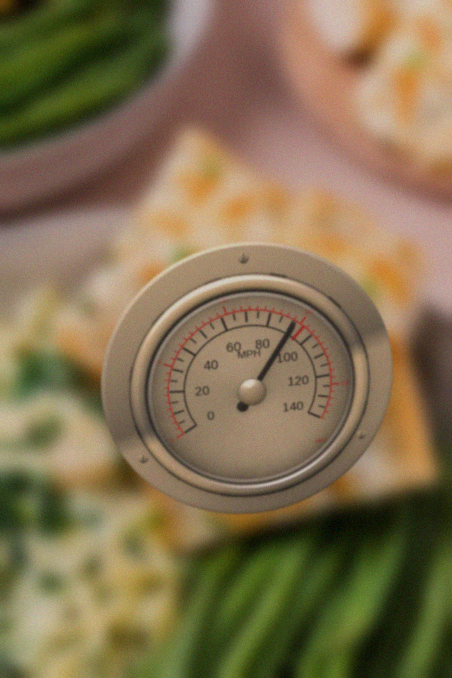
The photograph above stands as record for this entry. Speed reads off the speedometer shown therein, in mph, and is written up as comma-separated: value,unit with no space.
90,mph
